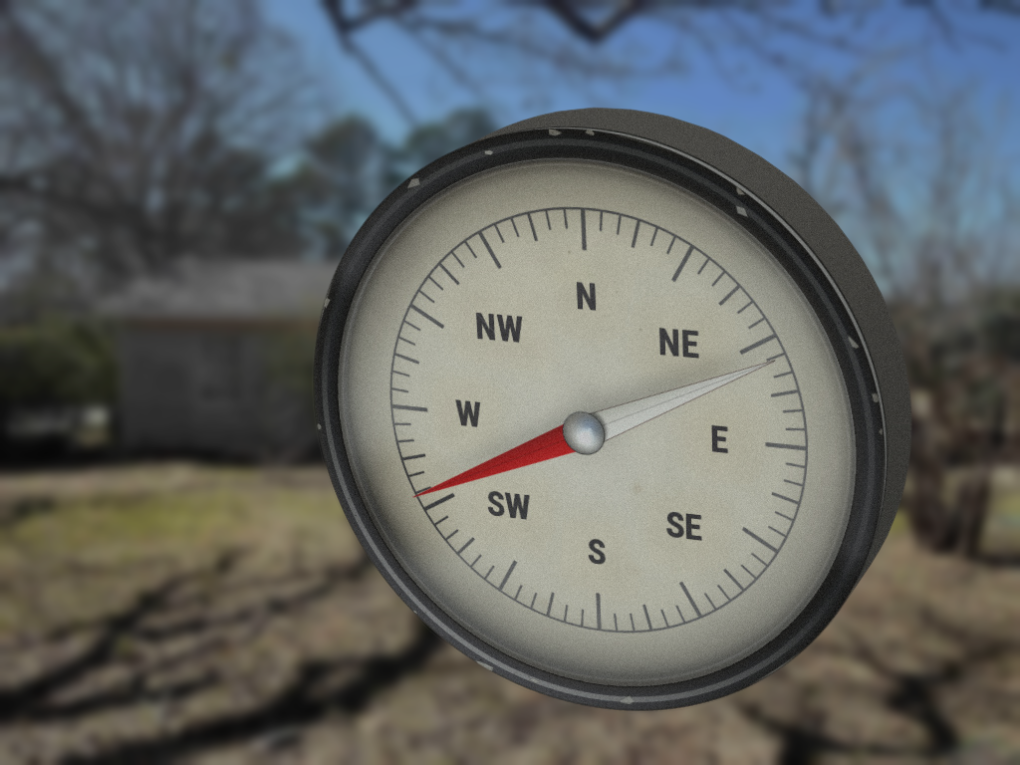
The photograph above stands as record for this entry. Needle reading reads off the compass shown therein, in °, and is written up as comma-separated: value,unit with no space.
245,°
